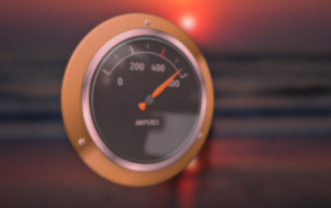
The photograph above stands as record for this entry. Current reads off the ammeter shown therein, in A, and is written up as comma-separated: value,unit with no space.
550,A
